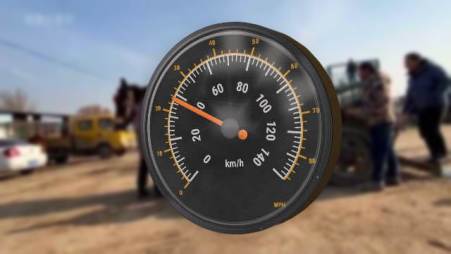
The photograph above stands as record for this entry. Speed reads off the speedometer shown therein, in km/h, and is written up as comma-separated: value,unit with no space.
38,km/h
